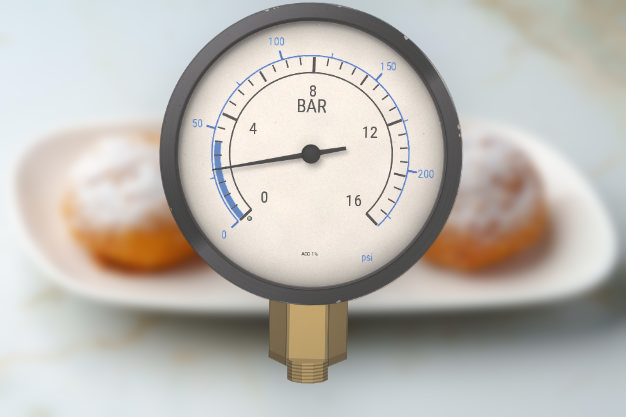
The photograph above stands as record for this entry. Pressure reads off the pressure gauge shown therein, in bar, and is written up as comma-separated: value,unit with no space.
2,bar
